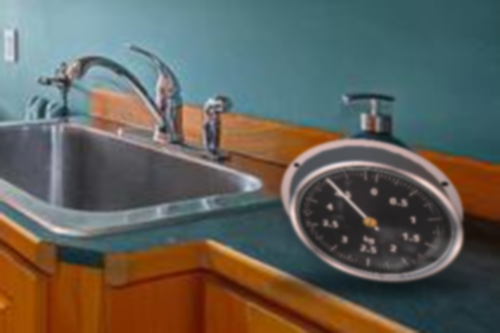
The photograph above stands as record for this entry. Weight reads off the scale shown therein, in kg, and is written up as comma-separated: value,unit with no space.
4.5,kg
